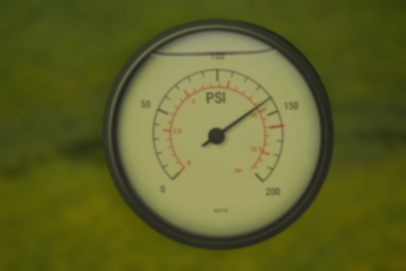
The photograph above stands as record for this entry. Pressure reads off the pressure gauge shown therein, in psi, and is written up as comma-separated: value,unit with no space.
140,psi
